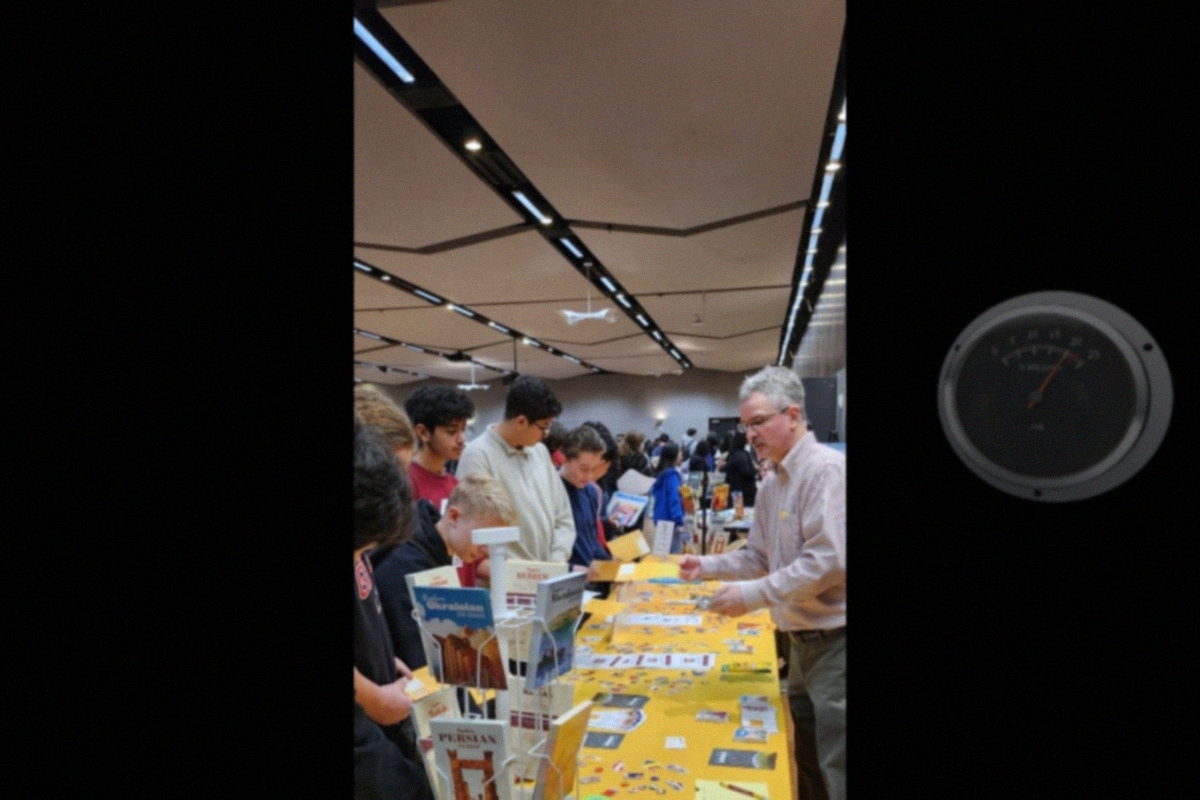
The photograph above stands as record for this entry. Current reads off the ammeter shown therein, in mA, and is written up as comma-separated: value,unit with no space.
20,mA
